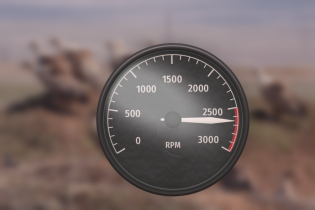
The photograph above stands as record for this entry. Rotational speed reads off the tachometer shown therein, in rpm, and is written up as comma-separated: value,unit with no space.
2650,rpm
